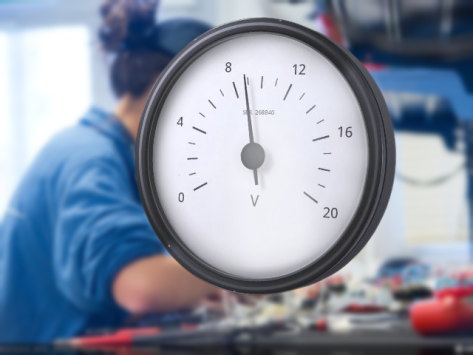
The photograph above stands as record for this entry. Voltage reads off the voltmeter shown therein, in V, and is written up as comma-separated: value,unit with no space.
9,V
